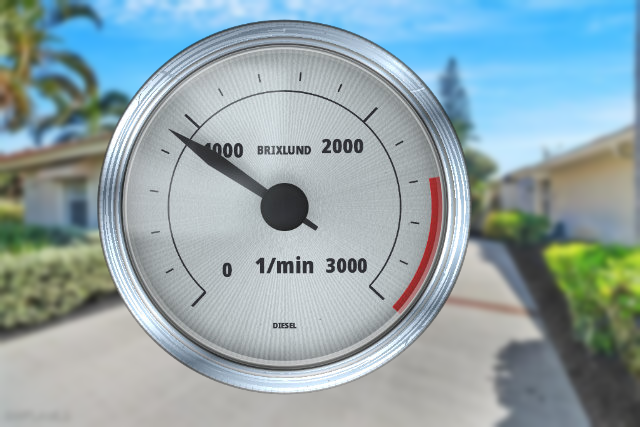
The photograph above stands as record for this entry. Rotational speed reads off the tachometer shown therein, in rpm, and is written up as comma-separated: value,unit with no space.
900,rpm
